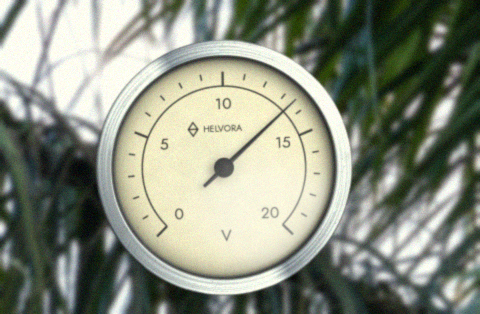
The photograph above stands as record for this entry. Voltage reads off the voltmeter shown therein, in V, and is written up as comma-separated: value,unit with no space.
13.5,V
